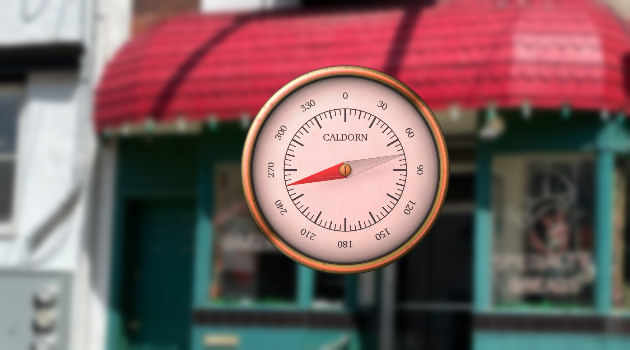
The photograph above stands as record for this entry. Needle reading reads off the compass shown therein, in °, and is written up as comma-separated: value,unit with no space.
255,°
